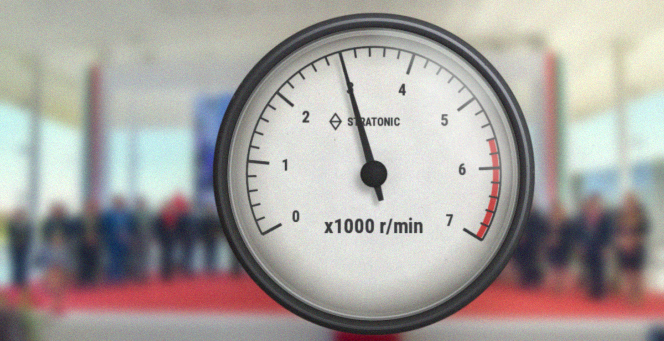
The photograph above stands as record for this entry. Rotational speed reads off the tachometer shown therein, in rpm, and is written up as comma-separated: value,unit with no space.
3000,rpm
